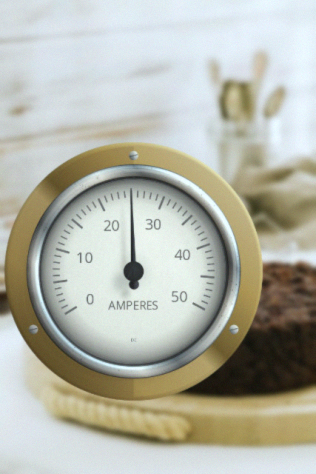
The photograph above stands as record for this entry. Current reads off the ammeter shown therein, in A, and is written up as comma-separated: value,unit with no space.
25,A
